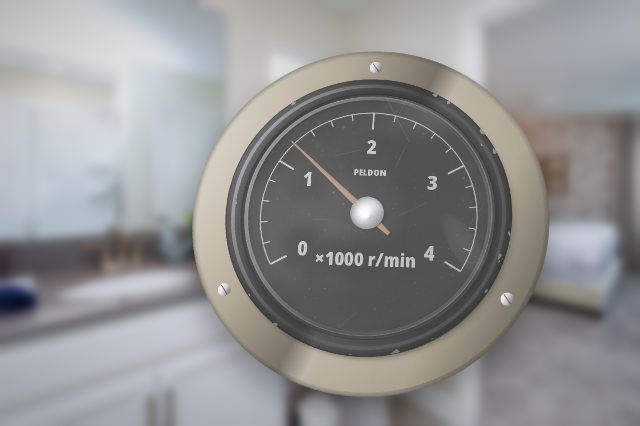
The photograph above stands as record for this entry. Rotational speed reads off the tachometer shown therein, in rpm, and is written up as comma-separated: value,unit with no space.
1200,rpm
